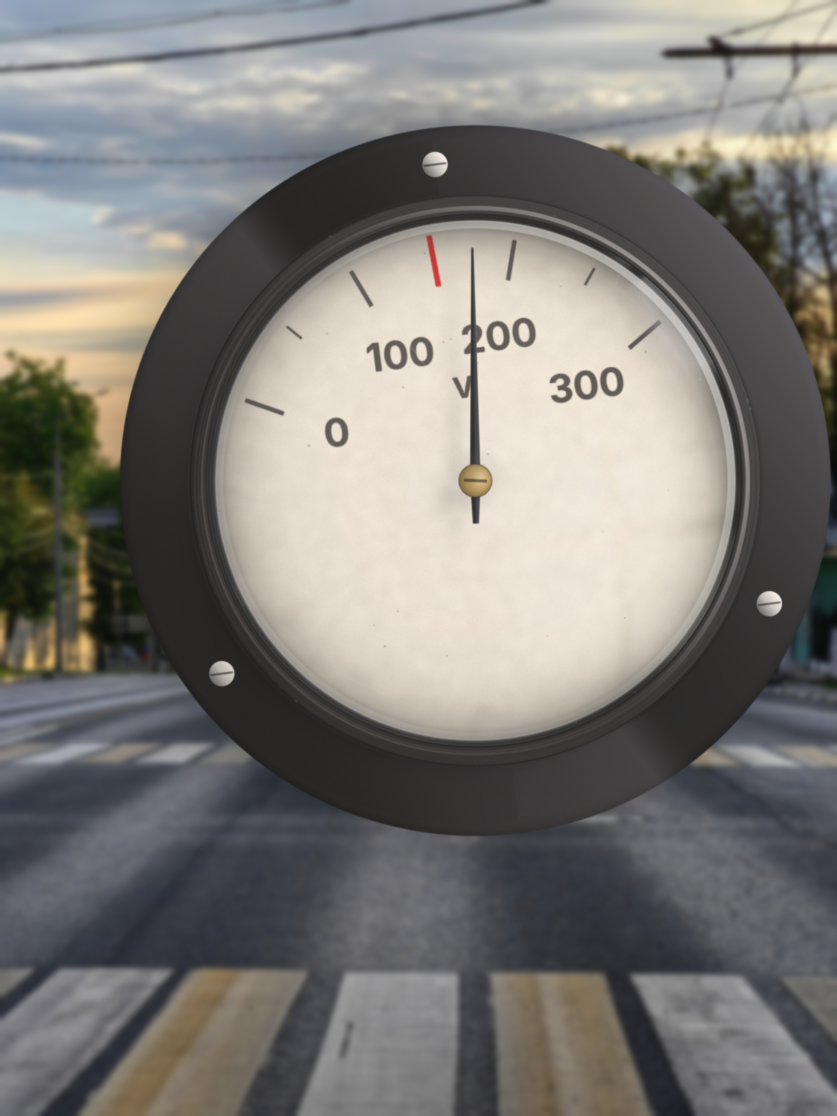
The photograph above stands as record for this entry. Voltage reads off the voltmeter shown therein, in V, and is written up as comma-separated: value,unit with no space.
175,V
